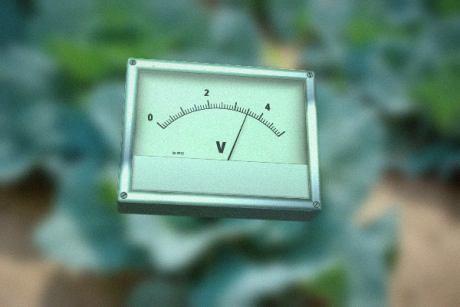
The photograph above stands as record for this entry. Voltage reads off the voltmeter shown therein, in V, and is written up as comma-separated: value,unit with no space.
3.5,V
